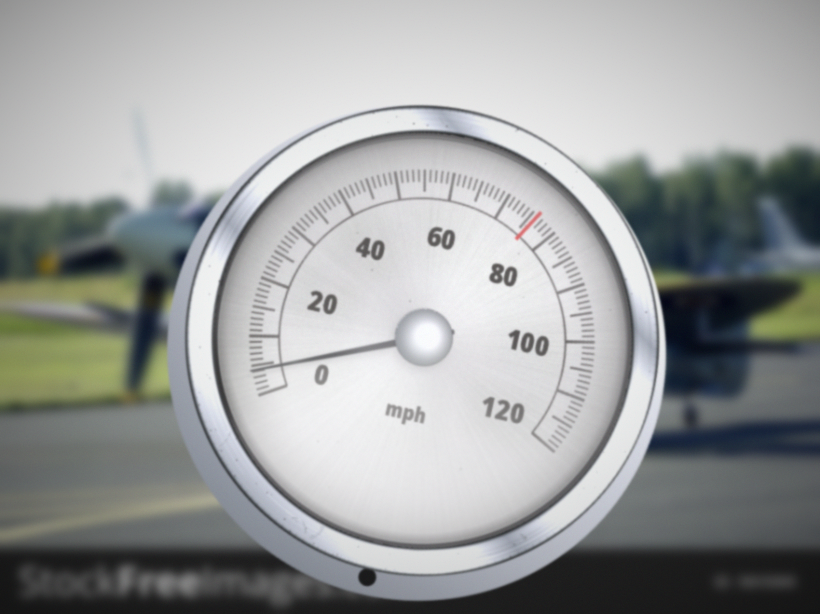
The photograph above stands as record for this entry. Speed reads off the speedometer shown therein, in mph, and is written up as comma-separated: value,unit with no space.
4,mph
